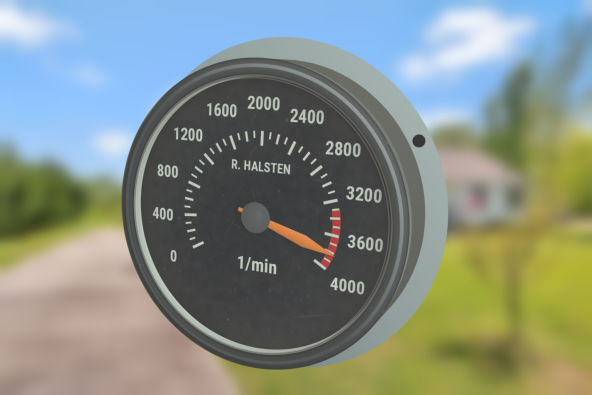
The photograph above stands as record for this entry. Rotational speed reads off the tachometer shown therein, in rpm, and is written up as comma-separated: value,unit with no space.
3800,rpm
